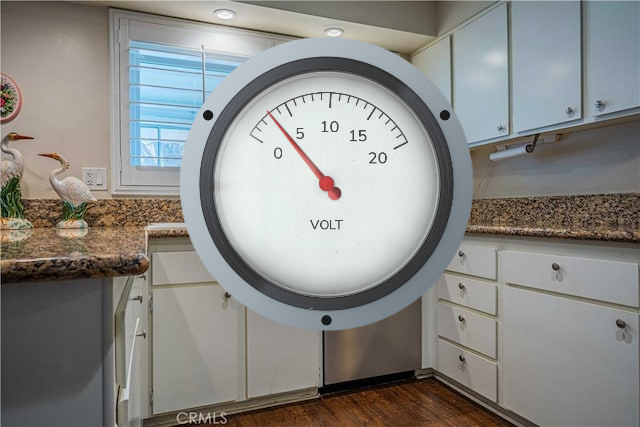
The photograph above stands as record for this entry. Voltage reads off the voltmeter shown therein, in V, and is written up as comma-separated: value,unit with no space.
3,V
